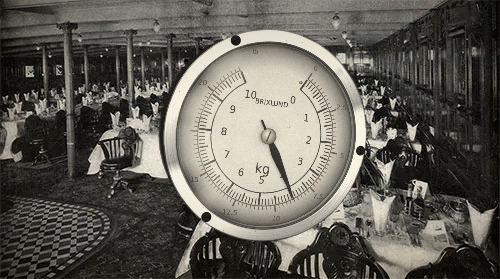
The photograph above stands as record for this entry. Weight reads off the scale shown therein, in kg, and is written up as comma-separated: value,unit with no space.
4,kg
